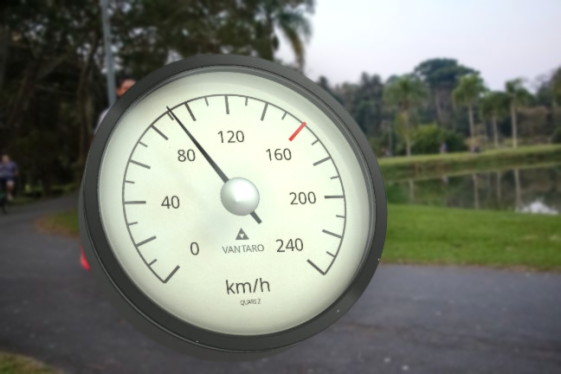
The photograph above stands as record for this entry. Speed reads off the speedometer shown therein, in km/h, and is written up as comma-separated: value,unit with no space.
90,km/h
